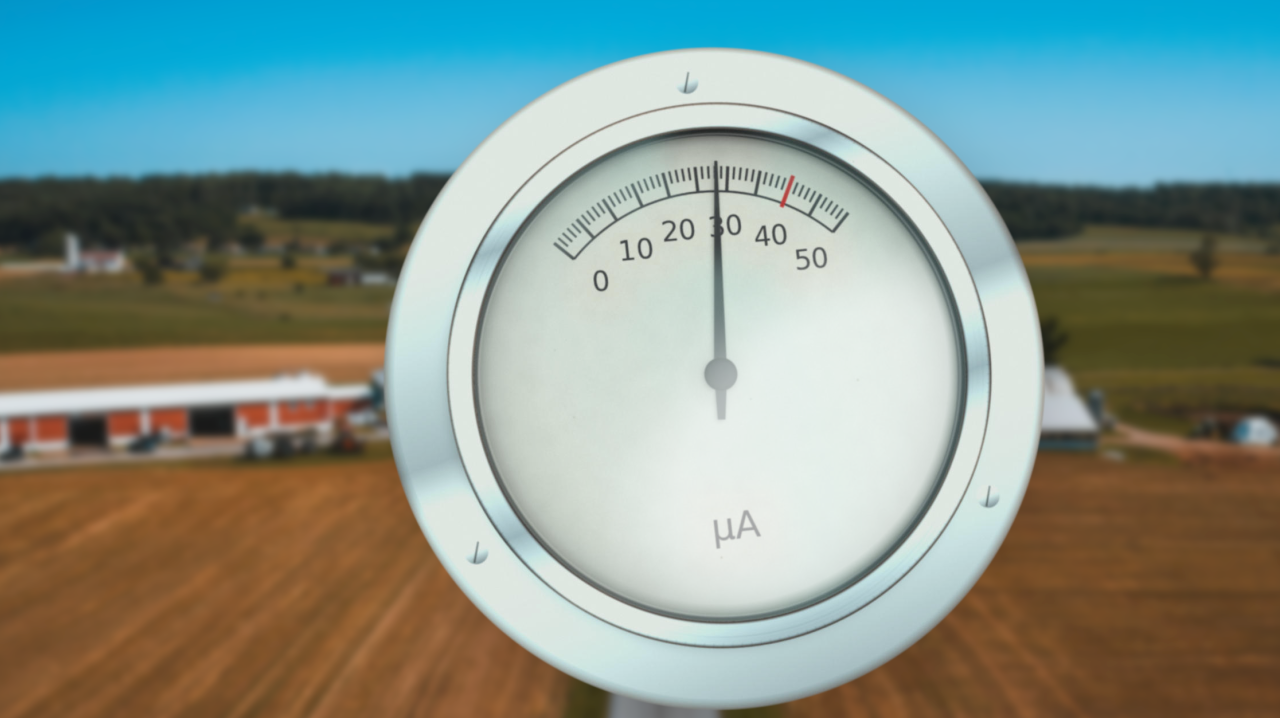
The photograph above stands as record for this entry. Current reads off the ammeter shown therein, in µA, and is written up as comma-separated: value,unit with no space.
28,µA
